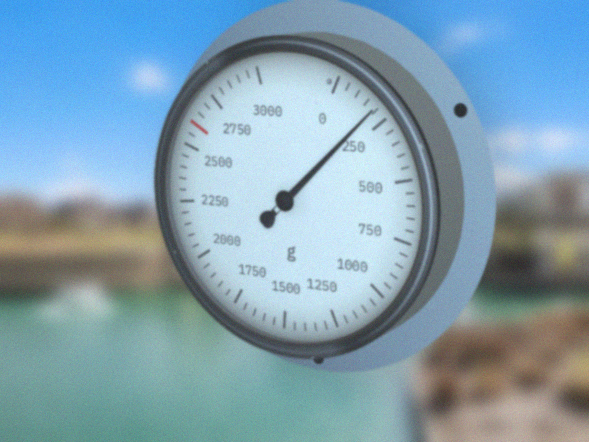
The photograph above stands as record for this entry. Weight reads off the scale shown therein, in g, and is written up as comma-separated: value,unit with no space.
200,g
